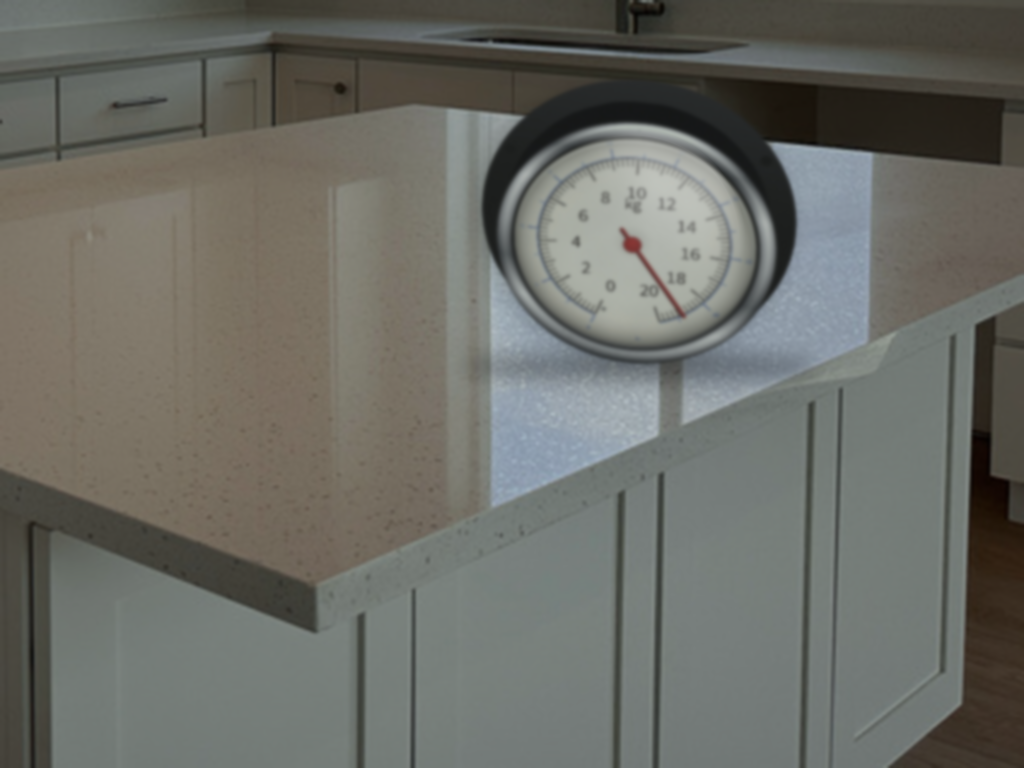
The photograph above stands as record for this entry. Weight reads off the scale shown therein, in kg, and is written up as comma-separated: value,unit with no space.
19,kg
